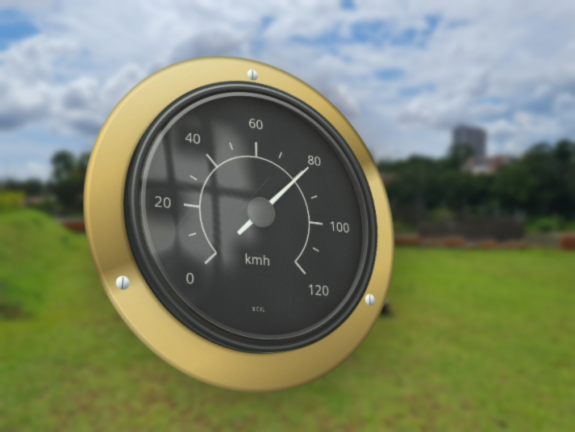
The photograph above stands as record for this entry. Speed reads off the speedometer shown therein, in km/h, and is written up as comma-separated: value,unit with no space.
80,km/h
